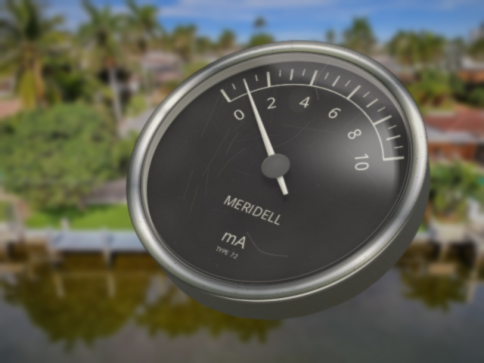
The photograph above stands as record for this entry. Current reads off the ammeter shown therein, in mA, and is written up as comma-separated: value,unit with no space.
1,mA
